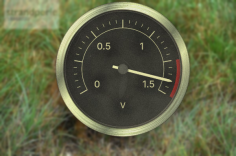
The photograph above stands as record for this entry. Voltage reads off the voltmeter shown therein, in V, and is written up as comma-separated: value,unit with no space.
1.4,V
